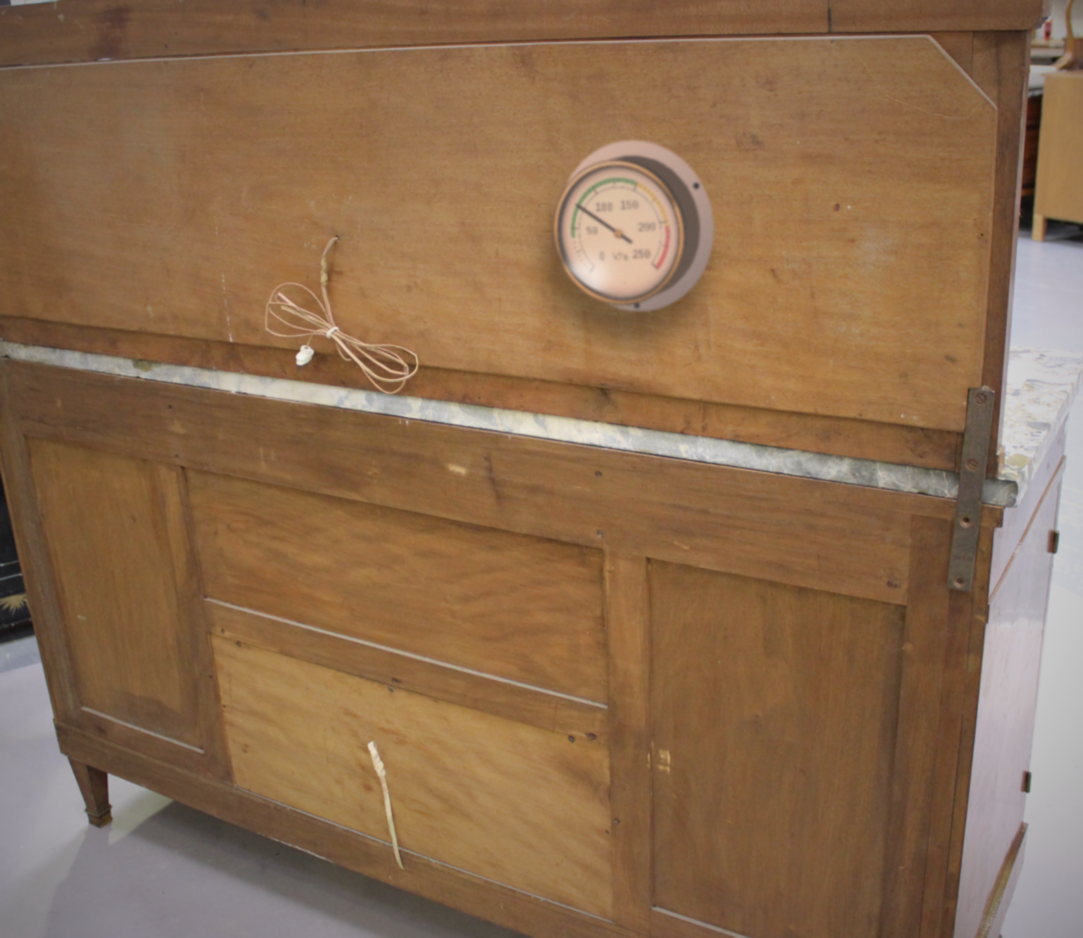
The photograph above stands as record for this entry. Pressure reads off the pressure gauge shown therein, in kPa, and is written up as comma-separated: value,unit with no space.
75,kPa
